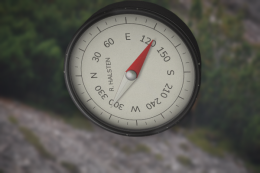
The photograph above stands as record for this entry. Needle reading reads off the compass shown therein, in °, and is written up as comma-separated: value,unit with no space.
125,°
